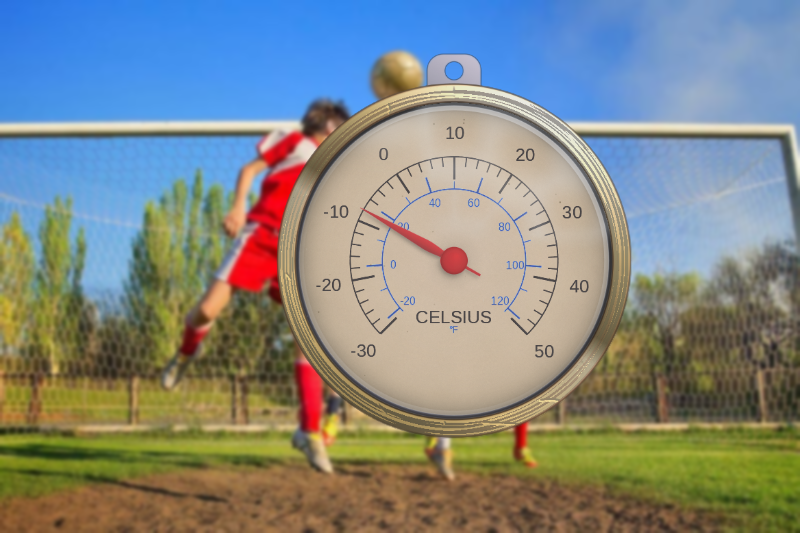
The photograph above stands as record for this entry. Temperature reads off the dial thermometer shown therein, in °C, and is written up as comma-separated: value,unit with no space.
-8,°C
